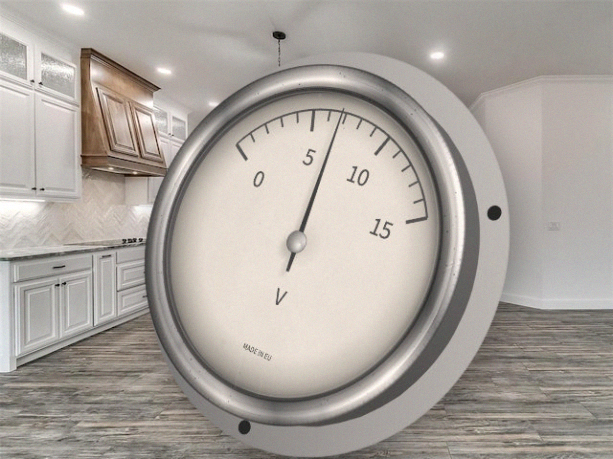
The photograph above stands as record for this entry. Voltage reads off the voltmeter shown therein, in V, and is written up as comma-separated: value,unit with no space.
7,V
